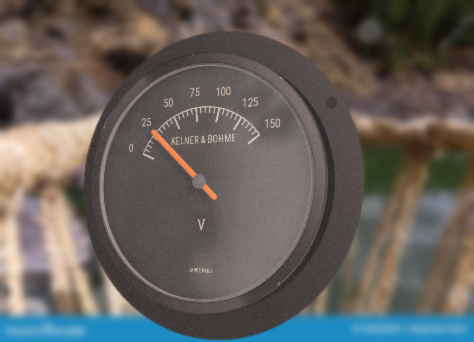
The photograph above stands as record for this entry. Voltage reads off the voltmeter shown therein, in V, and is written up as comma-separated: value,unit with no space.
25,V
